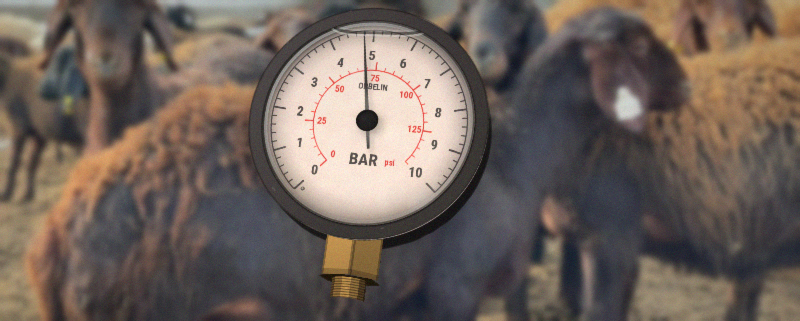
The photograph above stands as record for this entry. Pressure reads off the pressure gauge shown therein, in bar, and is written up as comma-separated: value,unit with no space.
4.8,bar
